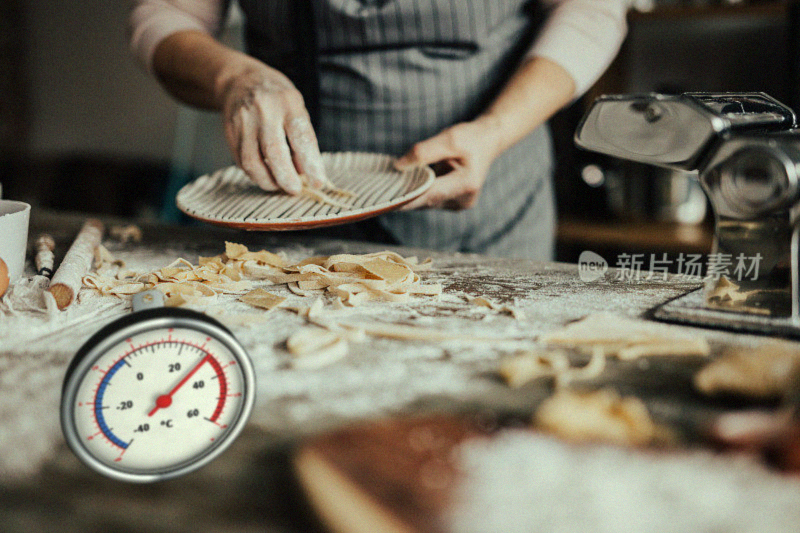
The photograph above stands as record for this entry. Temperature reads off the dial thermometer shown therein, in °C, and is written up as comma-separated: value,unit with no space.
30,°C
